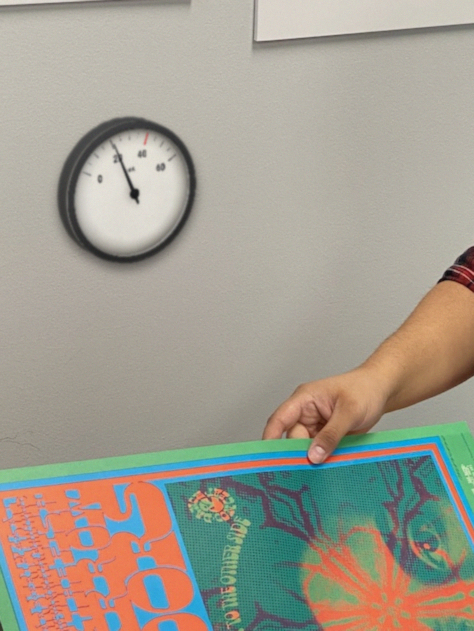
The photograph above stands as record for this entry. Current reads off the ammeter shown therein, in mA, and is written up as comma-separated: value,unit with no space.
20,mA
